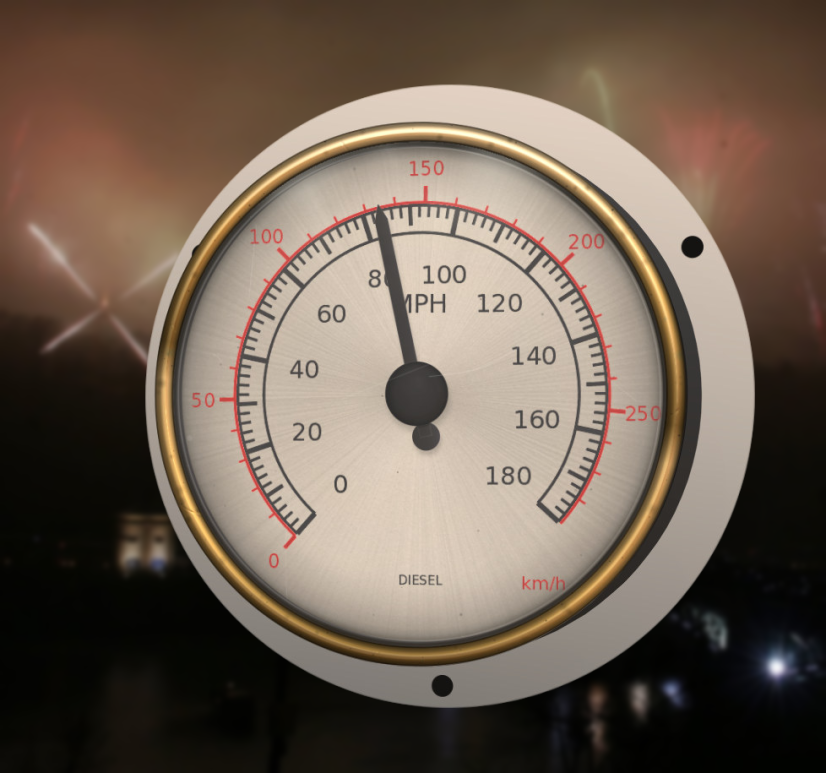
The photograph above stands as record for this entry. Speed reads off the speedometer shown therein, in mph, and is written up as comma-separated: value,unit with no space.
84,mph
